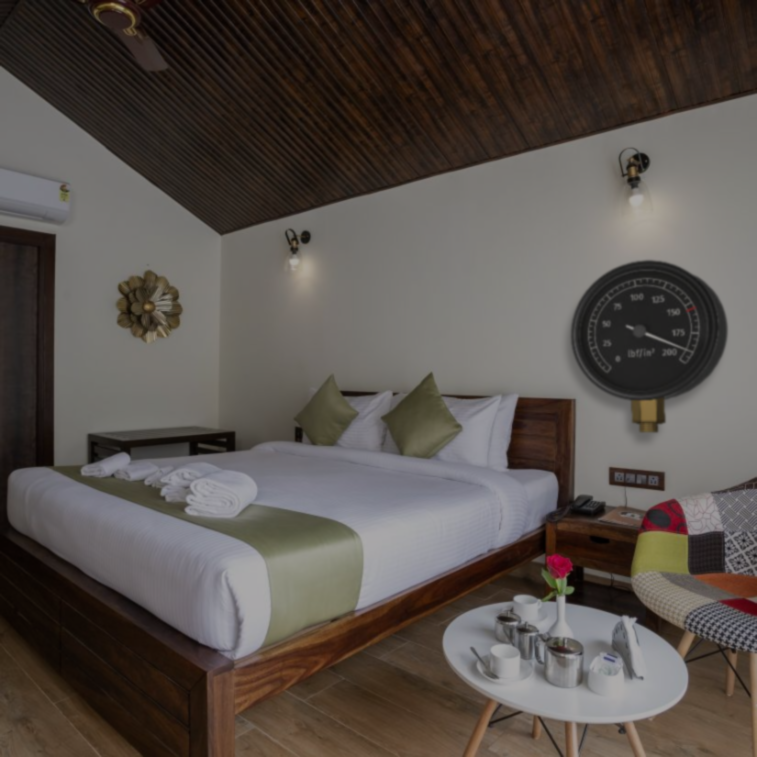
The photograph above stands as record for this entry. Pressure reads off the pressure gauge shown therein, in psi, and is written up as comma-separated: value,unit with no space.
190,psi
